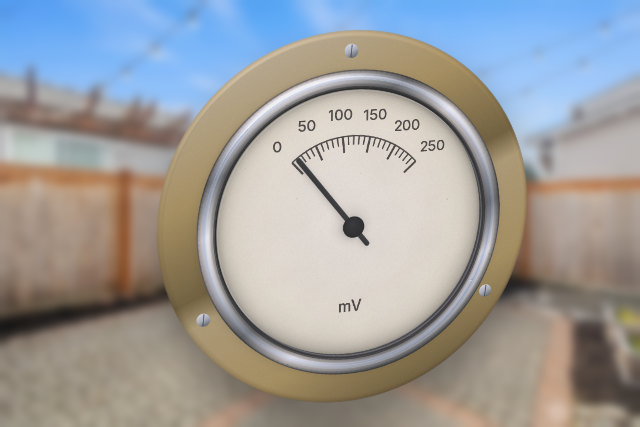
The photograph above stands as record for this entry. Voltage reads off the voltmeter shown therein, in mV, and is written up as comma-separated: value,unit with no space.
10,mV
